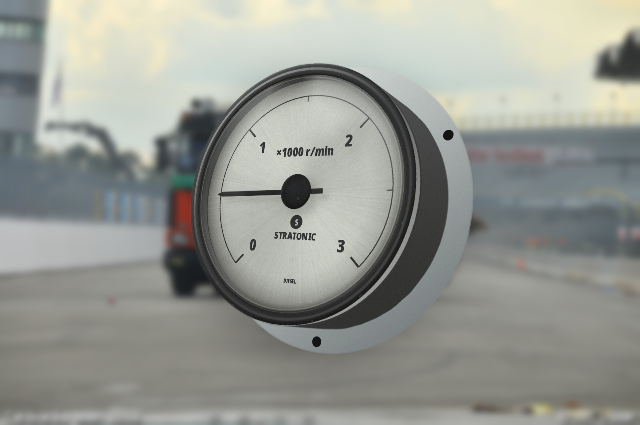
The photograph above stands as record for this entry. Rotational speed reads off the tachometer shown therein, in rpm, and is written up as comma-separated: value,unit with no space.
500,rpm
